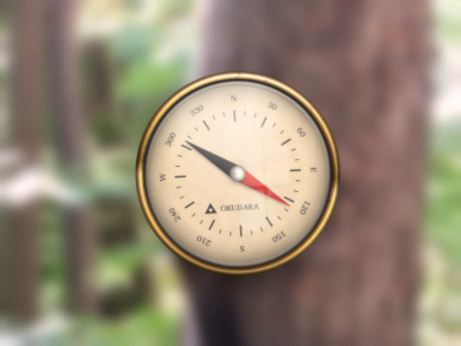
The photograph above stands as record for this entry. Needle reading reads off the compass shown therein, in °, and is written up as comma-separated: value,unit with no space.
125,°
